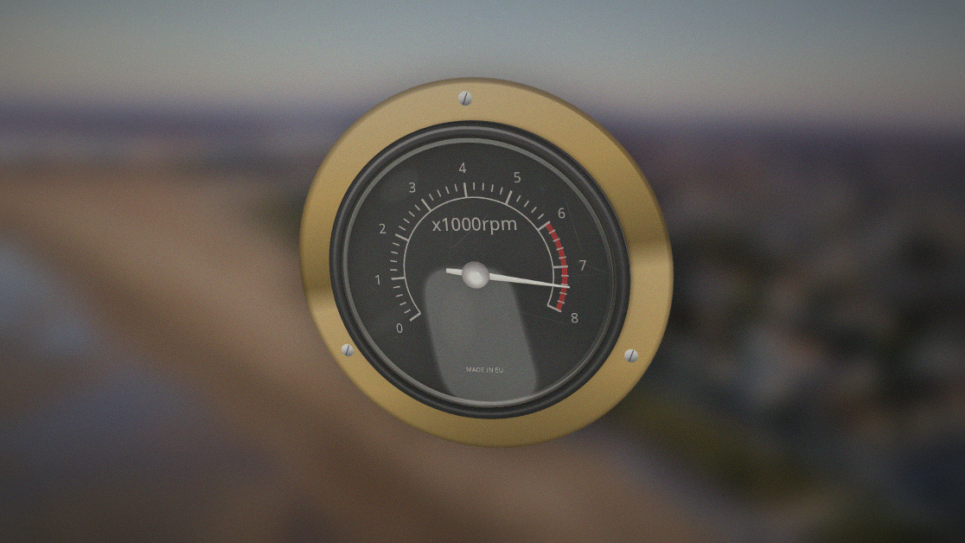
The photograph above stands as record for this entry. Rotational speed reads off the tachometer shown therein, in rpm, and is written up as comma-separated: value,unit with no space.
7400,rpm
